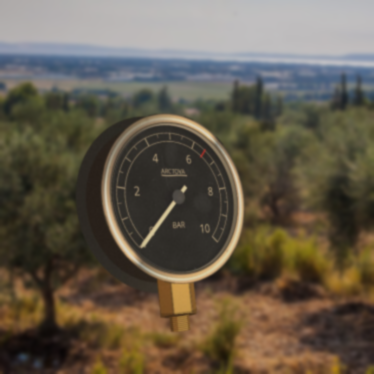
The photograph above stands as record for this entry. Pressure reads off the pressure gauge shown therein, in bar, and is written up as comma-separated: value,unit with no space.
0,bar
